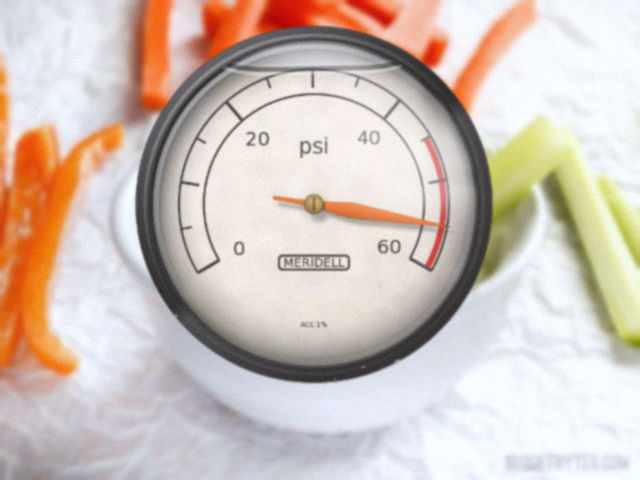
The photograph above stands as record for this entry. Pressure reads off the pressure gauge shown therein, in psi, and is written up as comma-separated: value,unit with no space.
55,psi
